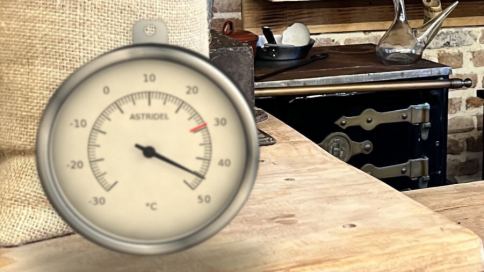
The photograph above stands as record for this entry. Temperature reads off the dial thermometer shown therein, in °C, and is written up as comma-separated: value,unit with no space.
45,°C
